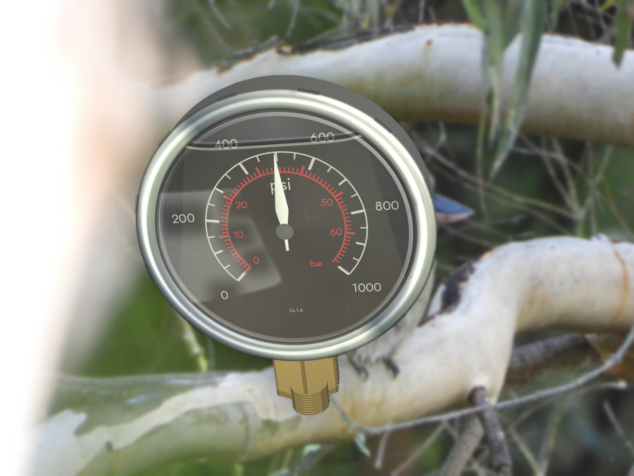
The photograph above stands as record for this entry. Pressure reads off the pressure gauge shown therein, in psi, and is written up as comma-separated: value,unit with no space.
500,psi
